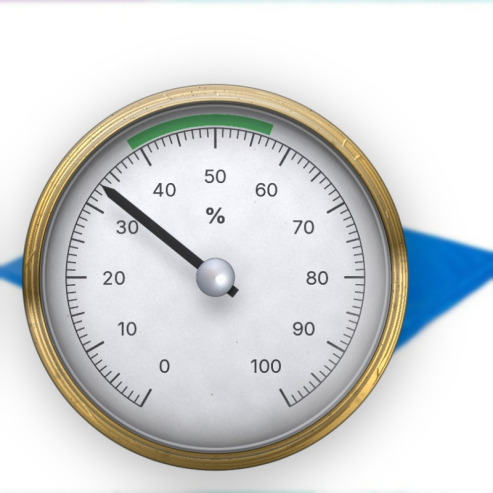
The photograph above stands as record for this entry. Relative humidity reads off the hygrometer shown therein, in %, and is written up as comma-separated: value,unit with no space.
33,%
